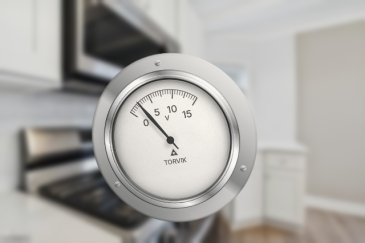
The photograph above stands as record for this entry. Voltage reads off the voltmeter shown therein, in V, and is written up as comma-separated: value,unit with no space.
2.5,V
